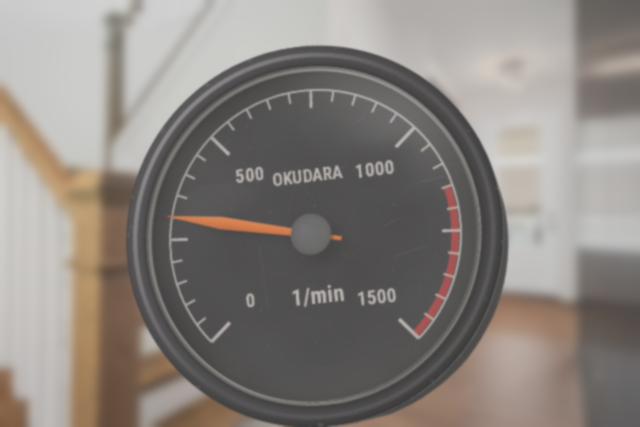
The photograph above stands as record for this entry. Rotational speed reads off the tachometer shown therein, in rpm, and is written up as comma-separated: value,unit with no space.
300,rpm
